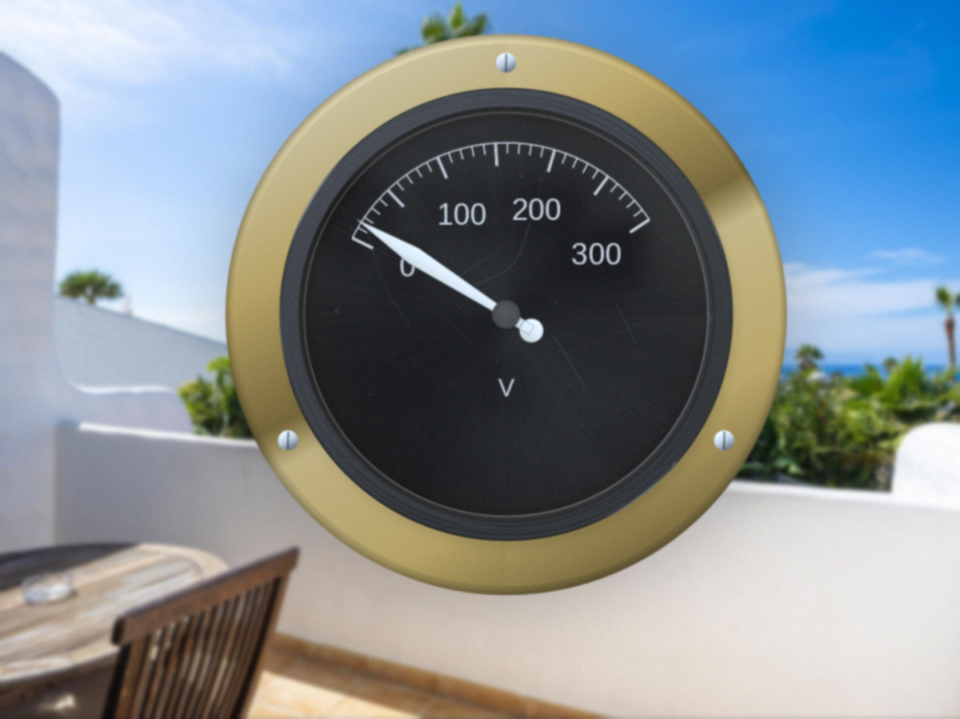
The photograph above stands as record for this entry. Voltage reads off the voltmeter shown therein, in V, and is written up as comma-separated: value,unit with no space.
15,V
